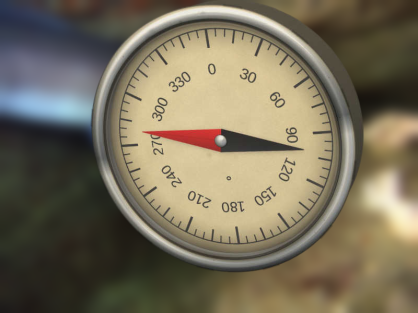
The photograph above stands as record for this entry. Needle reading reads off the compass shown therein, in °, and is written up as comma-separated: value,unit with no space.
280,°
